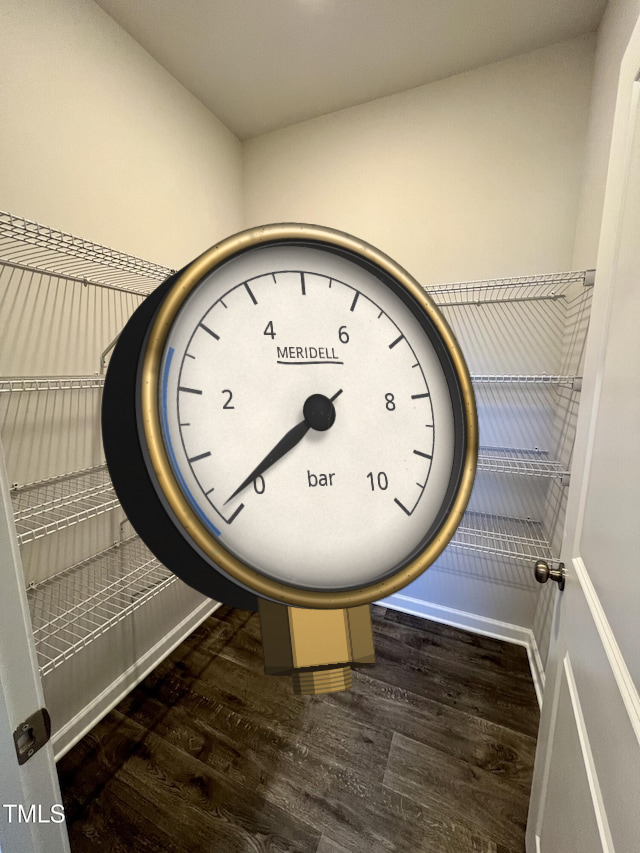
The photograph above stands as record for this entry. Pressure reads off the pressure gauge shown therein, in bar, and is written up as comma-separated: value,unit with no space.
0.25,bar
